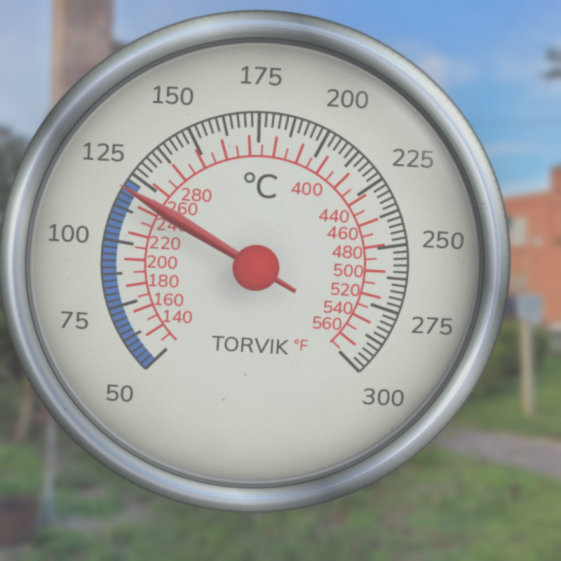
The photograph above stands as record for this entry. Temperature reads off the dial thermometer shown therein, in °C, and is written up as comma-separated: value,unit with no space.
120,°C
